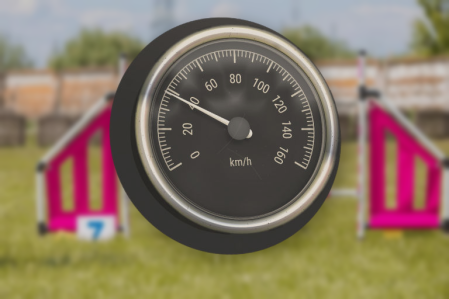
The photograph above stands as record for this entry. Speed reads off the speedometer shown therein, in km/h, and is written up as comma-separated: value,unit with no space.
38,km/h
